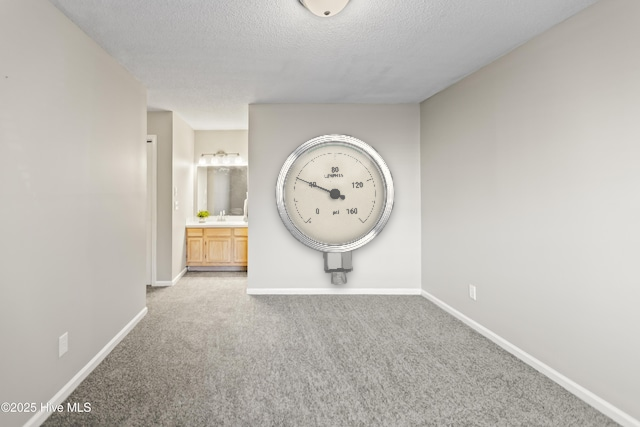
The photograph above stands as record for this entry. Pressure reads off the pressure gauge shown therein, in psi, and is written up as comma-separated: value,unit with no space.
40,psi
